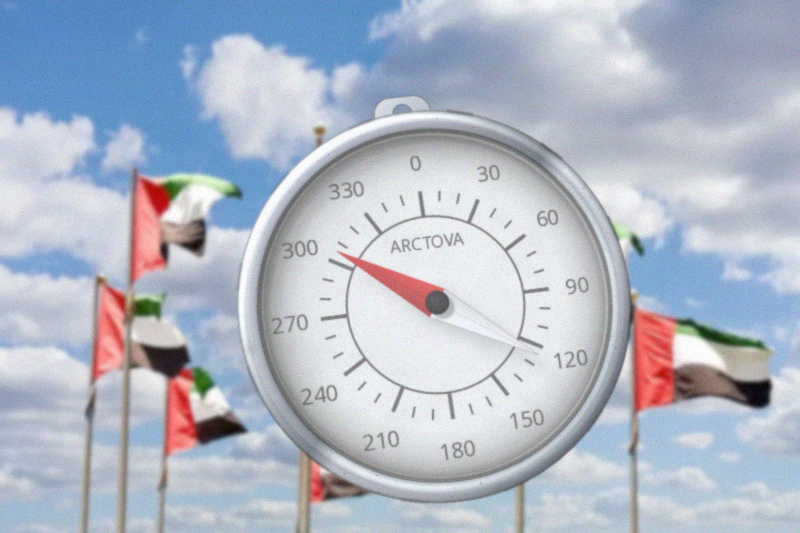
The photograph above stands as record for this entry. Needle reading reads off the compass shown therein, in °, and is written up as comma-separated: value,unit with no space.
305,°
